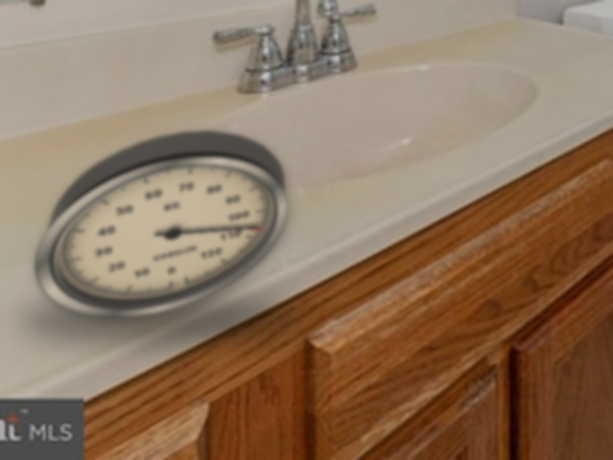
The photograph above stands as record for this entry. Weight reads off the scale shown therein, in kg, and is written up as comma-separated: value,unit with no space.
105,kg
